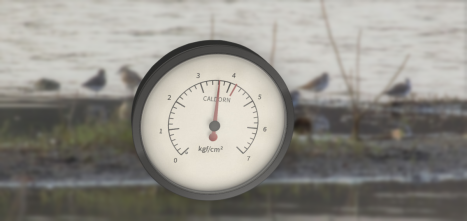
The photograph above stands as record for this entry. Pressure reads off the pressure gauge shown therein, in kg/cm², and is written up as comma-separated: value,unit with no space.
3.6,kg/cm²
